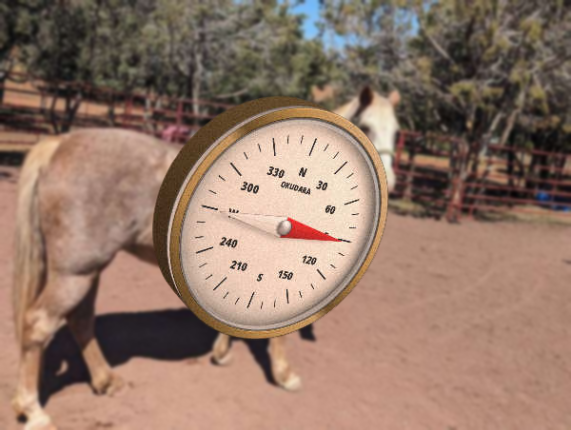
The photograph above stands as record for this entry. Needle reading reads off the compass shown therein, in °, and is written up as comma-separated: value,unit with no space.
90,°
